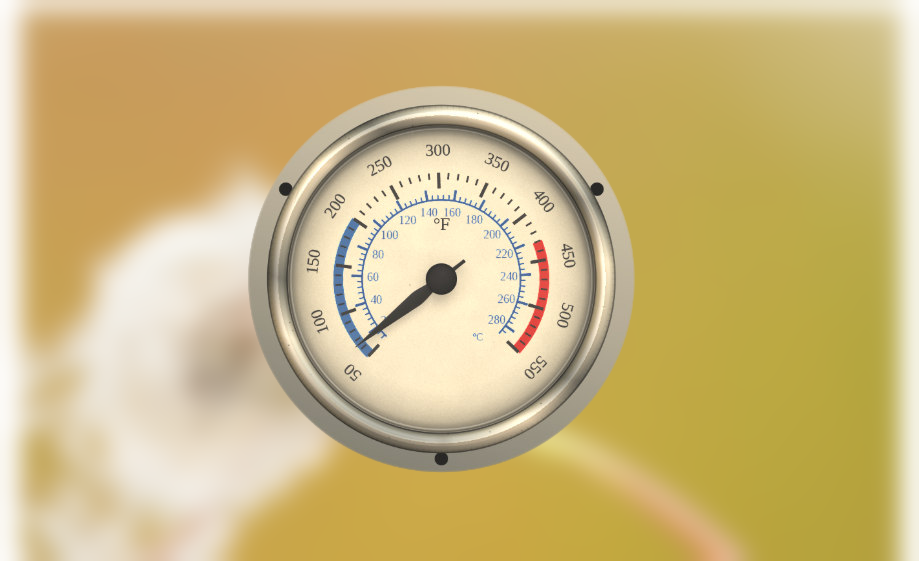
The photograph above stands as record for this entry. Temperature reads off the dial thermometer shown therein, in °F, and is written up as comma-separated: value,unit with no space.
65,°F
